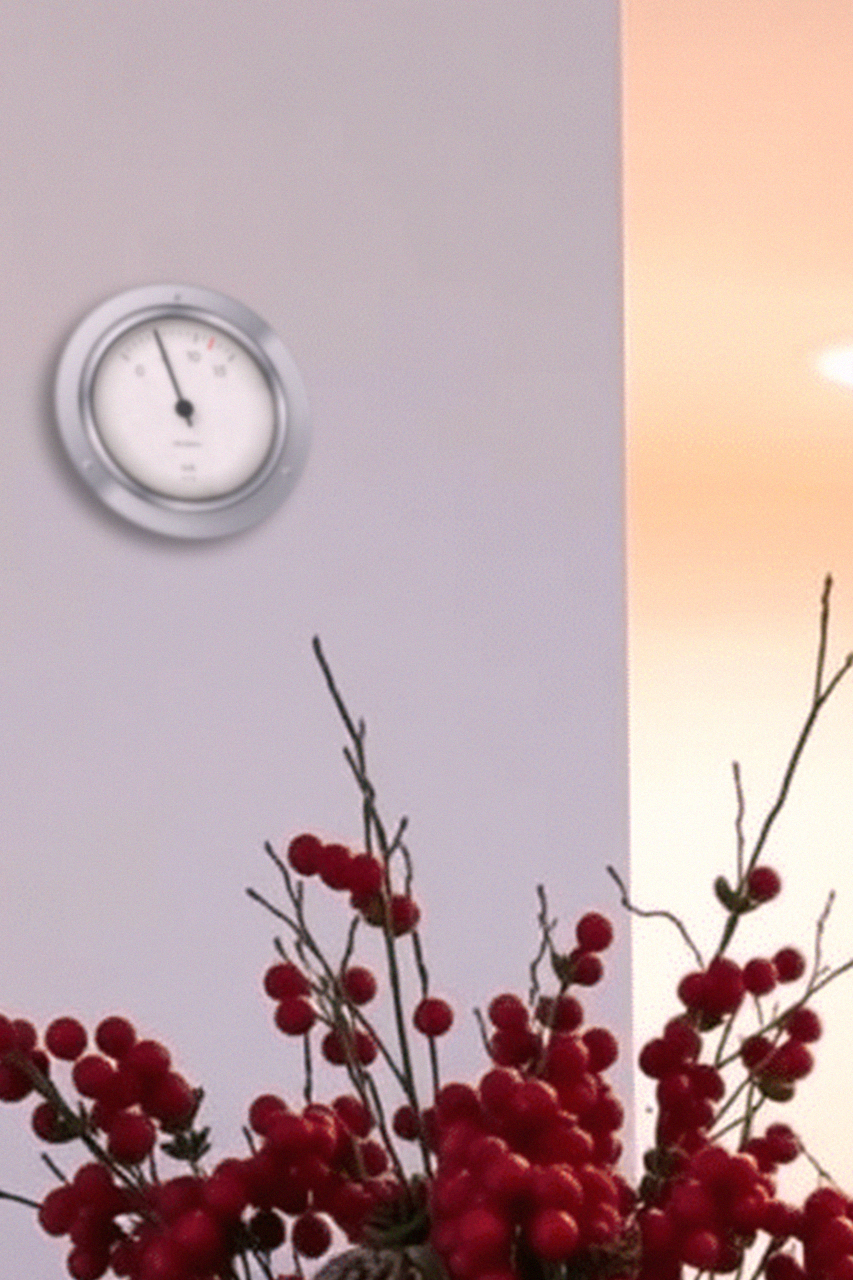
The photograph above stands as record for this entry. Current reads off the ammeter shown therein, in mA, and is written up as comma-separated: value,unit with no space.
5,mA
